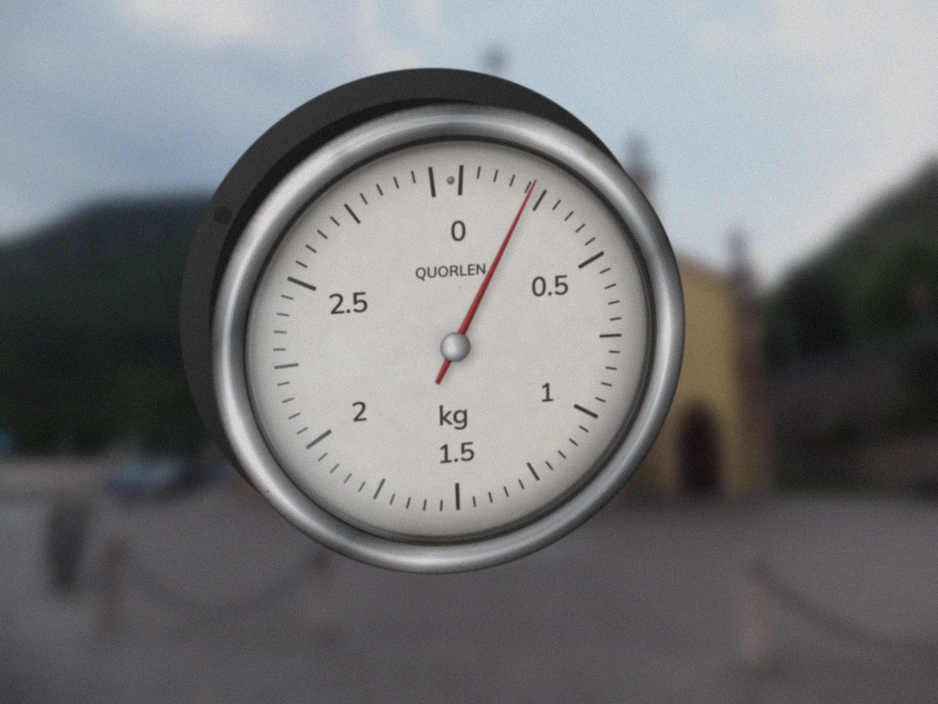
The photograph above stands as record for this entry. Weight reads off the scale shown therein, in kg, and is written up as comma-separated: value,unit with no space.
0.2,kg
